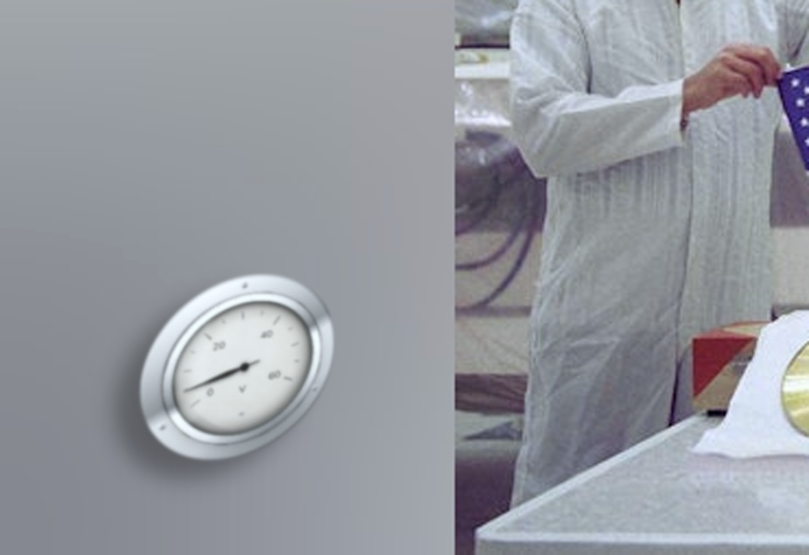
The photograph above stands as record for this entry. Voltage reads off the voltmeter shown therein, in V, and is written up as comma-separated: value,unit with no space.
5,V
